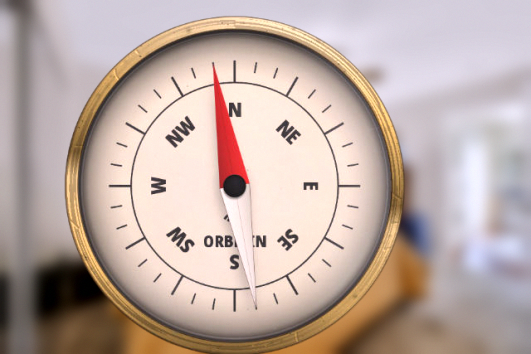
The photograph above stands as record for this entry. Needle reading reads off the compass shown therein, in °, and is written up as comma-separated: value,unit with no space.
350,°
